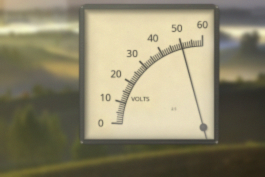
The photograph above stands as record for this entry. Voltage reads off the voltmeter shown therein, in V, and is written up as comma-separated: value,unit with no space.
50,V
